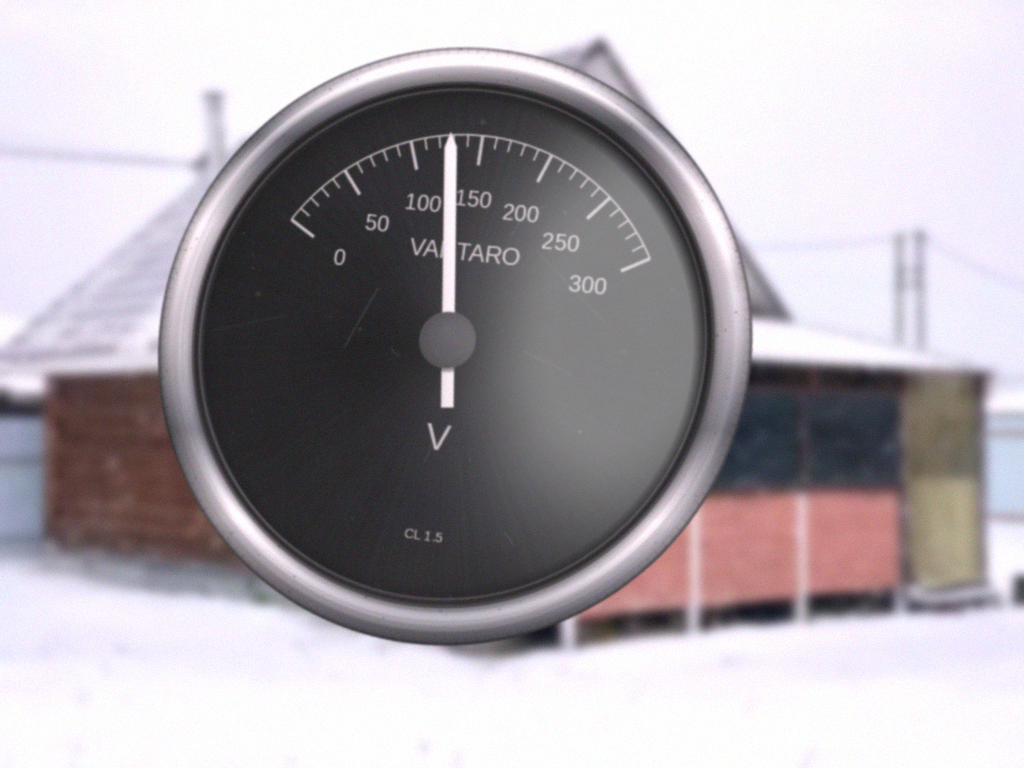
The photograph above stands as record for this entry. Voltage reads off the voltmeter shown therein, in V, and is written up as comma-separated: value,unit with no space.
130,V
